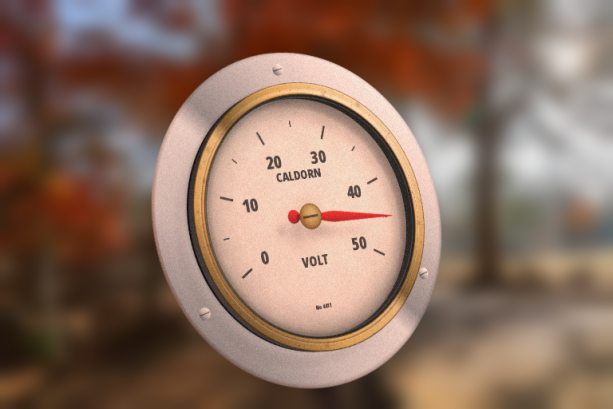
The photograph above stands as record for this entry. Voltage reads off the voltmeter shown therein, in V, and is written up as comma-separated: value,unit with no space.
45,V
